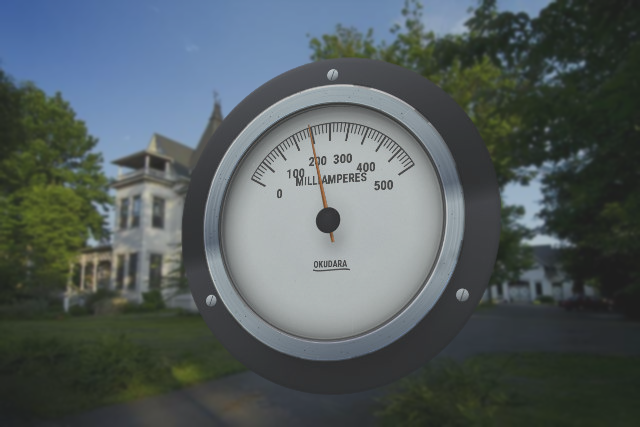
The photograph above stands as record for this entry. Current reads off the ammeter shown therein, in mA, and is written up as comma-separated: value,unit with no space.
200,mA
